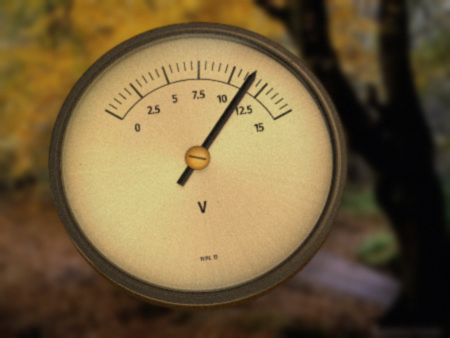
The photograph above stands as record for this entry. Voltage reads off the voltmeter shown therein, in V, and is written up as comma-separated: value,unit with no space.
11.5,V
